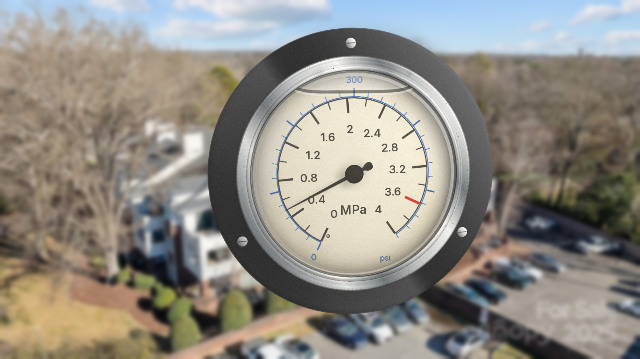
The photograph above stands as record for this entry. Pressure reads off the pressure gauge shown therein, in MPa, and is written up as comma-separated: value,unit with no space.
0.5,MPa
